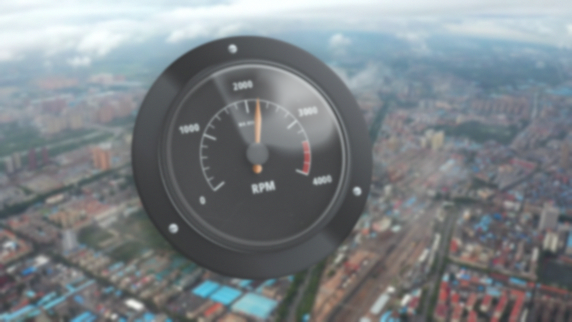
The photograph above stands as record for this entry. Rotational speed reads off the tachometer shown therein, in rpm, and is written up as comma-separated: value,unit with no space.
2200,rpm
